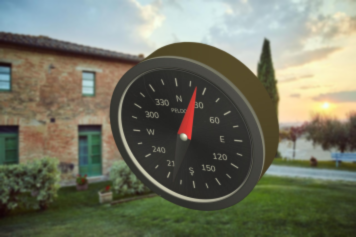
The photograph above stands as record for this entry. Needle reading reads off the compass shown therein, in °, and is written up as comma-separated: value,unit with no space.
22.5,°
